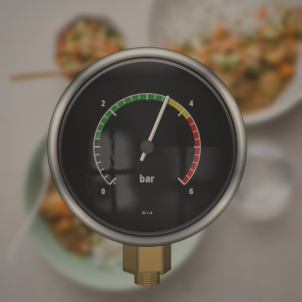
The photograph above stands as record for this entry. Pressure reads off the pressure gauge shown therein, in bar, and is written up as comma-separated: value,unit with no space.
3.5,bar
